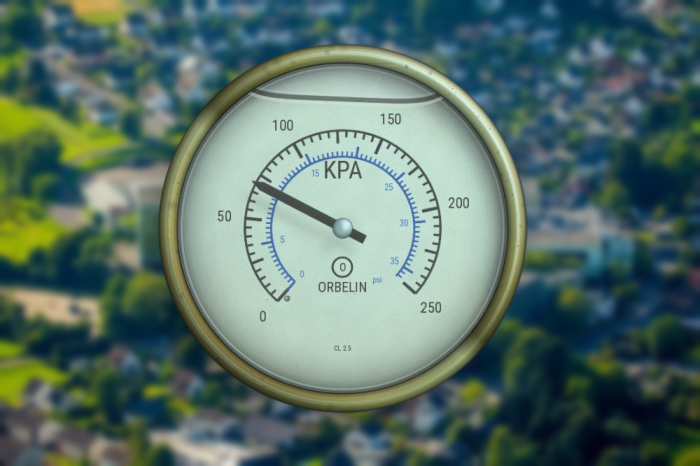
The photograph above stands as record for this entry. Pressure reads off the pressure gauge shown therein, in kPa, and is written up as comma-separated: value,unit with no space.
70,kPa
